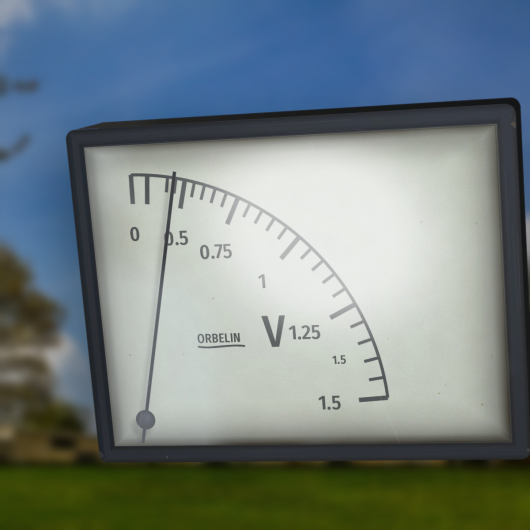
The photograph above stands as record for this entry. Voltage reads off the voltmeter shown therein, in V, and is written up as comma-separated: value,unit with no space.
0.45,V
